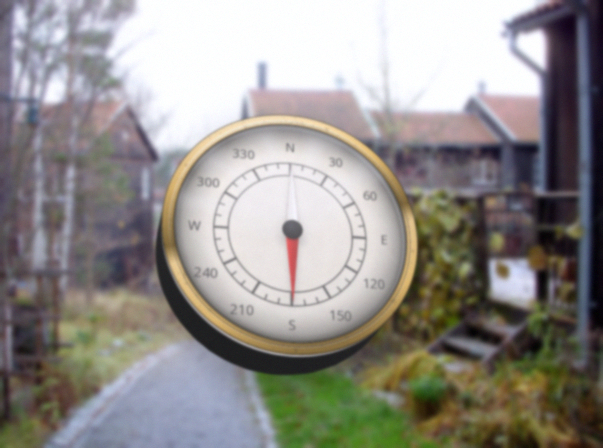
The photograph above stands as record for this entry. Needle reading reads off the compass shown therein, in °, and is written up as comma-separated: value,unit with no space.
180,°
